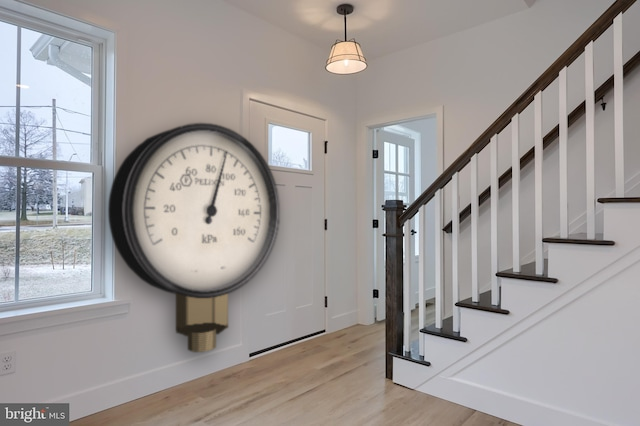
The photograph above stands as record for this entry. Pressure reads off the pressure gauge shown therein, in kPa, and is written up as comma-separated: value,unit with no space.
90,kPa
